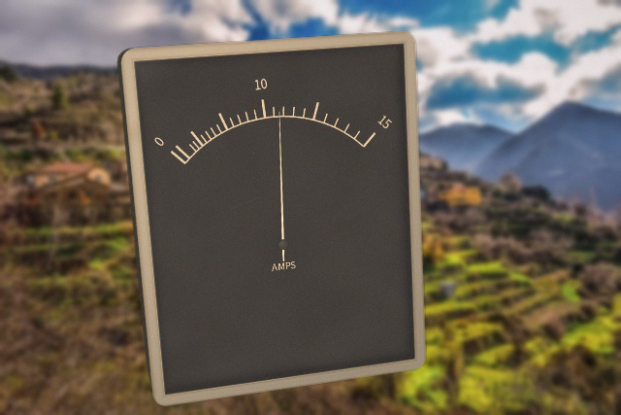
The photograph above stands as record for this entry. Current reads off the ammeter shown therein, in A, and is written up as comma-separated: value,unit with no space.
10.75,A
